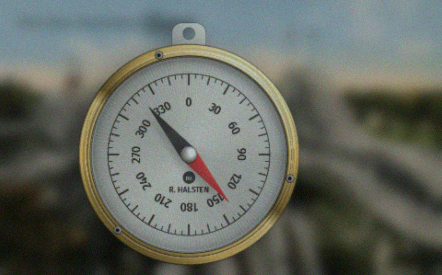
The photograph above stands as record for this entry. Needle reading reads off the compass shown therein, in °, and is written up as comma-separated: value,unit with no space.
140,°
